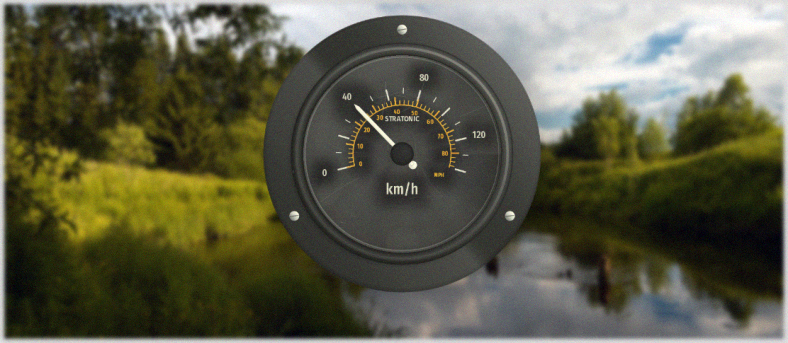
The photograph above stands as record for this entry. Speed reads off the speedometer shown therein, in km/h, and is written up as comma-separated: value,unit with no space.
40,km/h
